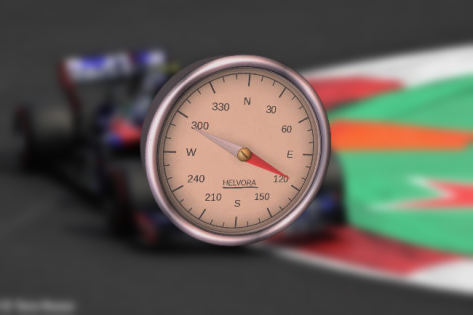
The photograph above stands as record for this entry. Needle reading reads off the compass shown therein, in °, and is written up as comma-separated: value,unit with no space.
115,°
